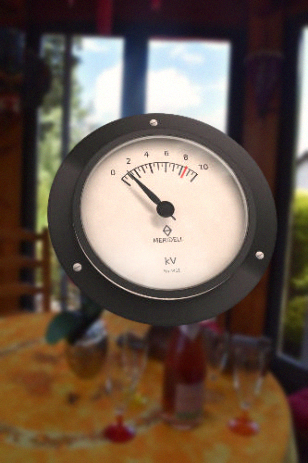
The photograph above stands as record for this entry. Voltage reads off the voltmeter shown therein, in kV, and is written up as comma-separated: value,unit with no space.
1,kV
